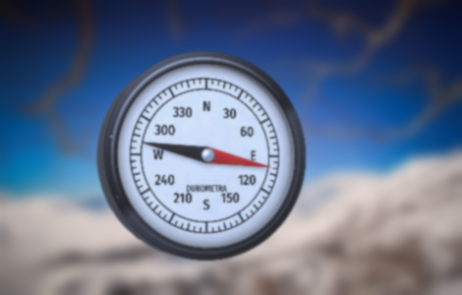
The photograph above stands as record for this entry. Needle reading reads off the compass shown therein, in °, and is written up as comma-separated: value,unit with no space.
100,°
